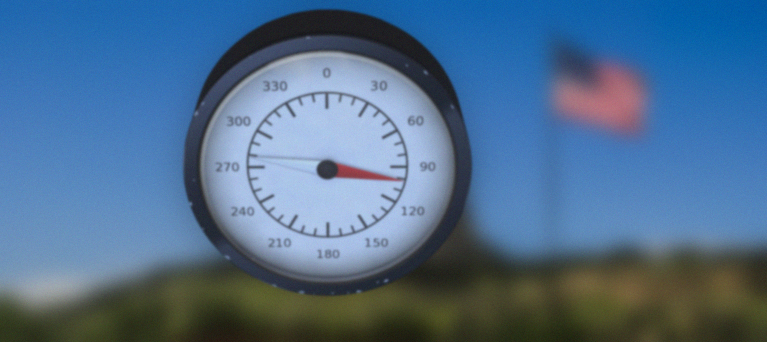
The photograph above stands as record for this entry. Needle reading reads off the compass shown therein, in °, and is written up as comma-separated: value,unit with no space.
100,°
